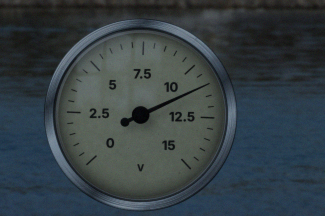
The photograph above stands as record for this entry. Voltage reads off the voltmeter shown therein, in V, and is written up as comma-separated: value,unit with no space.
11,V
